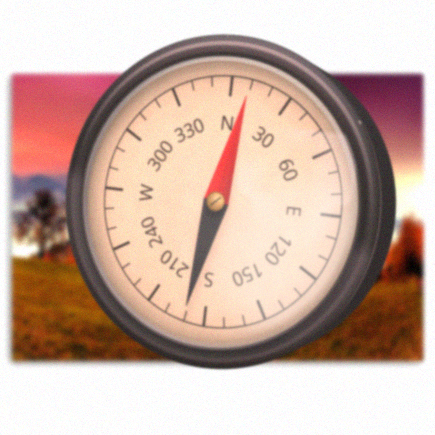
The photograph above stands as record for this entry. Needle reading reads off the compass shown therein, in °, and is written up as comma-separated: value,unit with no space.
10,°
